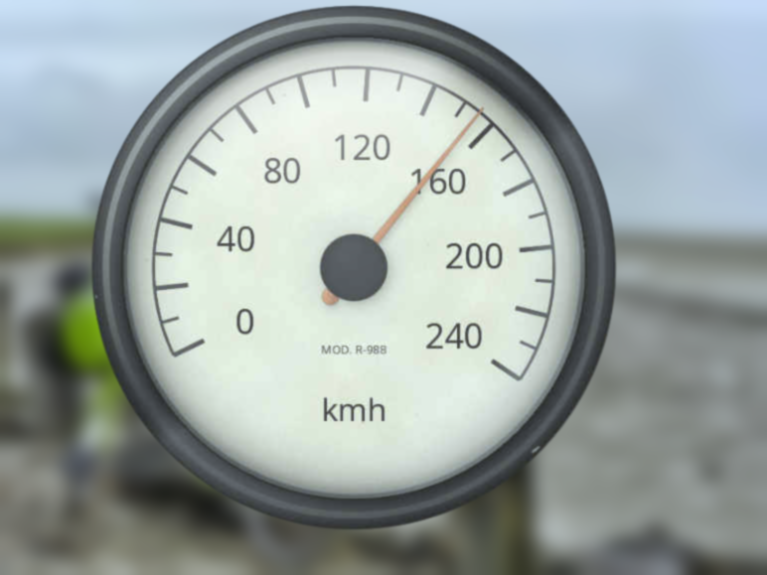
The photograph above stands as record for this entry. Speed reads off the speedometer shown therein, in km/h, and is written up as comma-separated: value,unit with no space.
155,km/h
